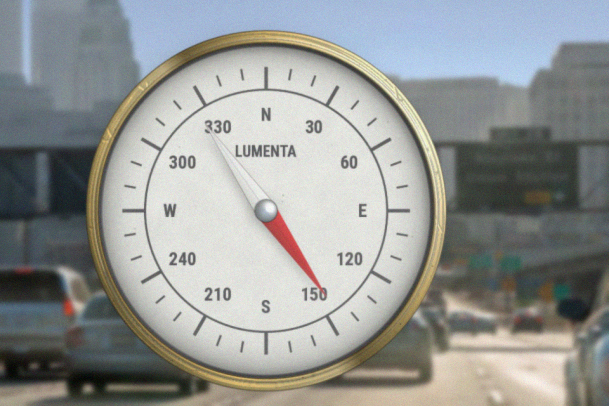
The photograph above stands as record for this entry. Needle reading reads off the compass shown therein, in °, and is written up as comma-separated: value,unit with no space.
145,°
